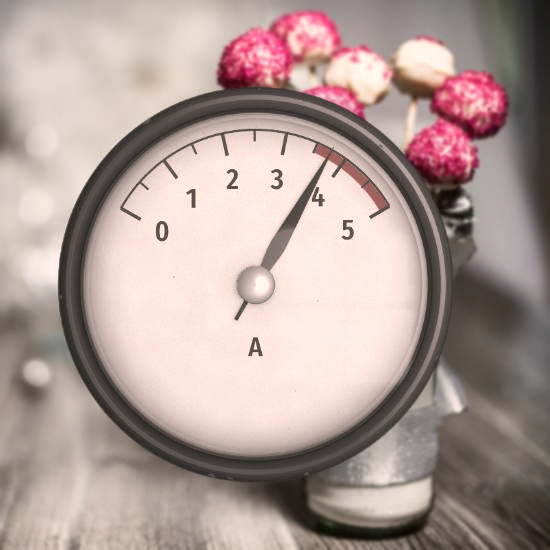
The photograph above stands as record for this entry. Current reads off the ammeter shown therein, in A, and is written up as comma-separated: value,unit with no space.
3.75,A
